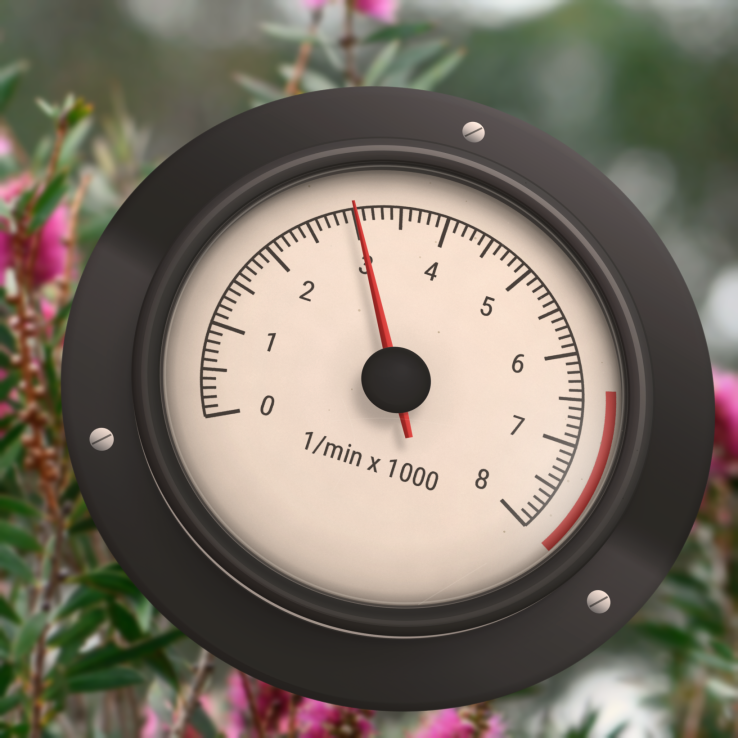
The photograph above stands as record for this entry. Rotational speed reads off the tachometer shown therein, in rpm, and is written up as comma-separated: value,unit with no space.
3000,rpm
